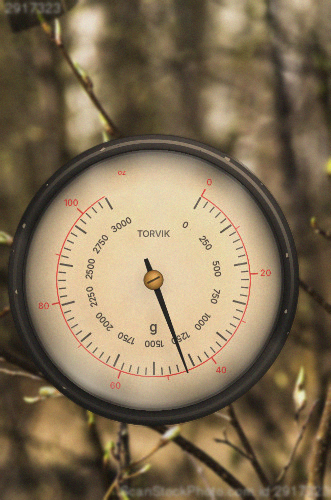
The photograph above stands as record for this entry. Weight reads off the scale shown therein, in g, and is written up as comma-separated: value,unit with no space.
1300,g
